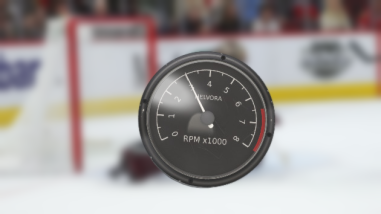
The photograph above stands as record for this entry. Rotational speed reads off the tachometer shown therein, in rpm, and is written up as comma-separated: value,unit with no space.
3000,rpm
